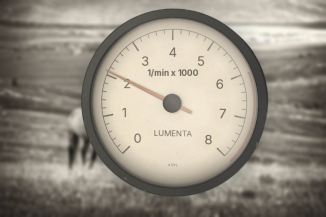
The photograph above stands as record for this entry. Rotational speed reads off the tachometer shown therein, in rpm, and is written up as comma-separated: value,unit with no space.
2100,rpm
